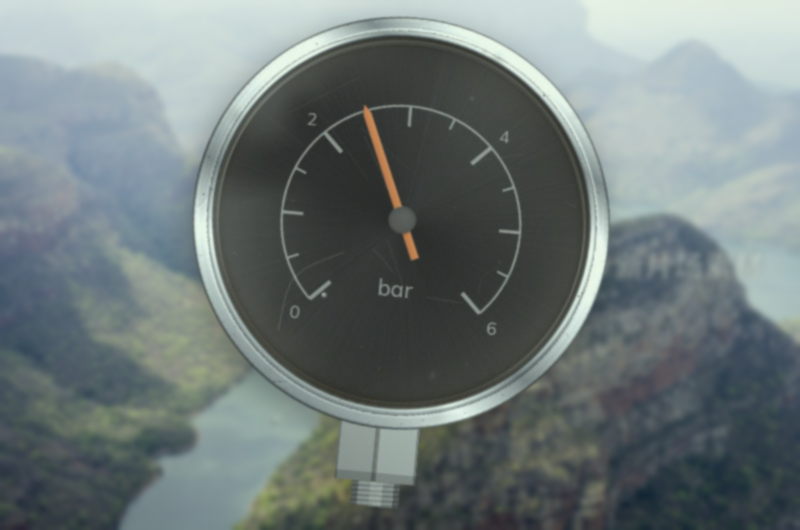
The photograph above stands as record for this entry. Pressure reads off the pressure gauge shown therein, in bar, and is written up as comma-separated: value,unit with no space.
2.5,bar
